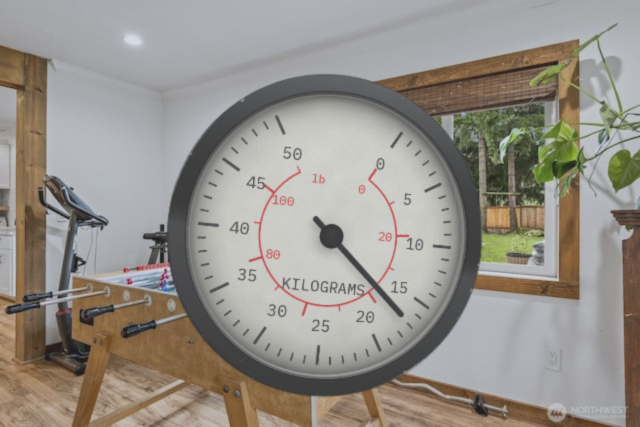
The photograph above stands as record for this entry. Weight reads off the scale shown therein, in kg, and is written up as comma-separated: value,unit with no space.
17,kg
